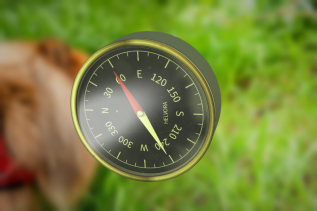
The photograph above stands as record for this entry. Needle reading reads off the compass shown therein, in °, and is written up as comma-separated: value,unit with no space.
60,°
